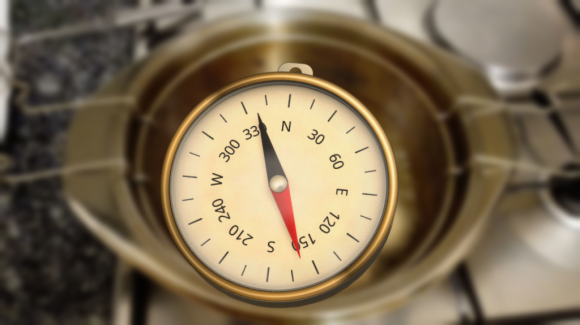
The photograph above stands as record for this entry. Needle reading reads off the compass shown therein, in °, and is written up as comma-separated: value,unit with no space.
157.5,°
